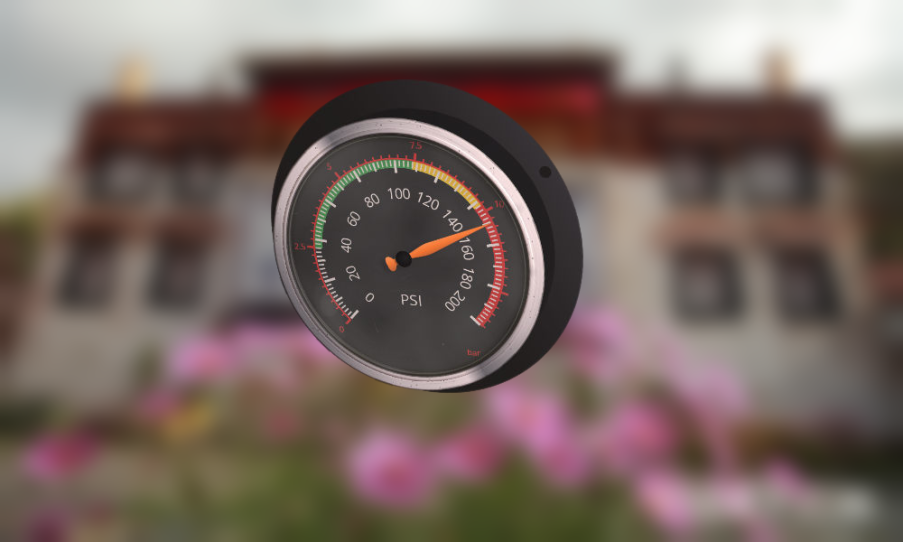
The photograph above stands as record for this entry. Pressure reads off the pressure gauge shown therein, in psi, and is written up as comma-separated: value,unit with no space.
150,psi
